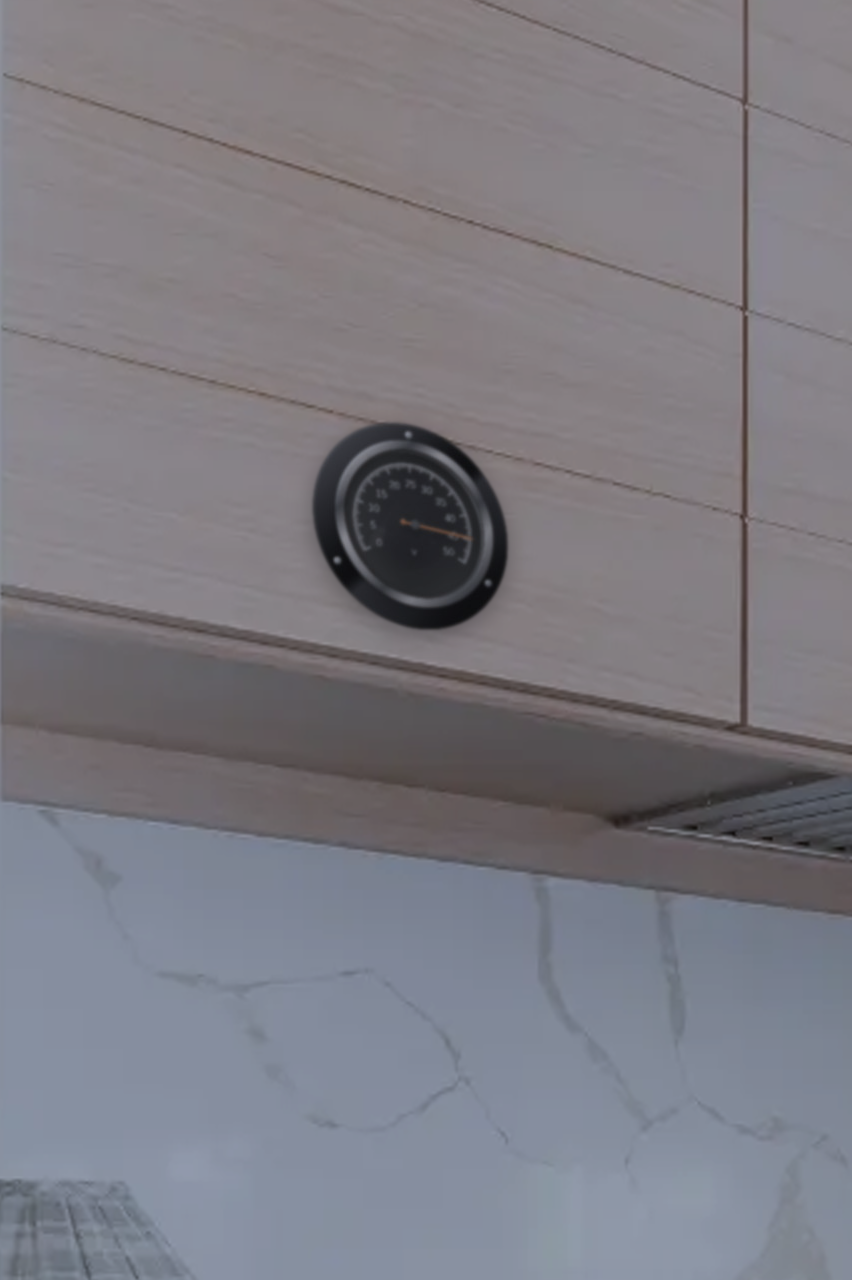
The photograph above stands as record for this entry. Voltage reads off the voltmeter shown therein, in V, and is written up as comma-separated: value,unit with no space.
45,V
